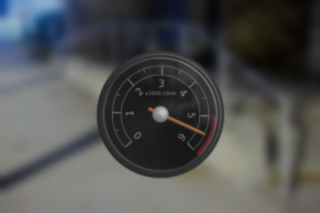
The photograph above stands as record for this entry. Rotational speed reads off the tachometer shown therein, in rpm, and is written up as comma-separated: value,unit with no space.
5500,rpm
